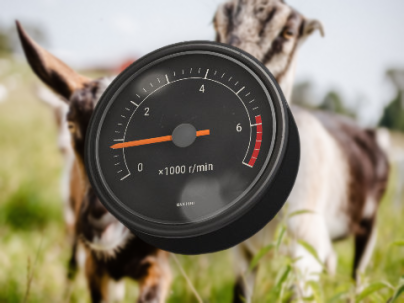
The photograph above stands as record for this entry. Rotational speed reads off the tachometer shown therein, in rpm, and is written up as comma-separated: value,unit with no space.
800,rpm
